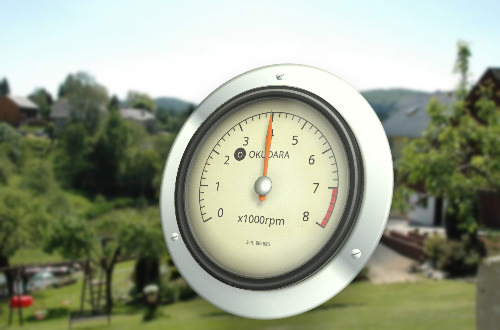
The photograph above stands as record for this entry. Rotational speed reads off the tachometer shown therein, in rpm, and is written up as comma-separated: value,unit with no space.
4000,rpm
